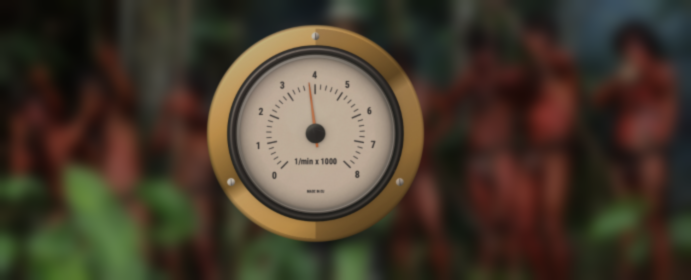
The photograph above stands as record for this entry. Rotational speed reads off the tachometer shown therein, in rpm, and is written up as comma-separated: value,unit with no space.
3800,rpm
